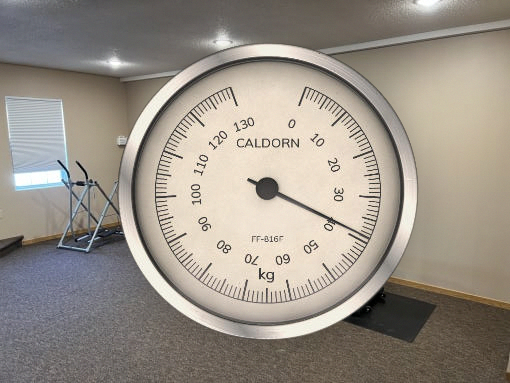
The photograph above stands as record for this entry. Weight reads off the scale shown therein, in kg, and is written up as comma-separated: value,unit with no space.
39,kg
